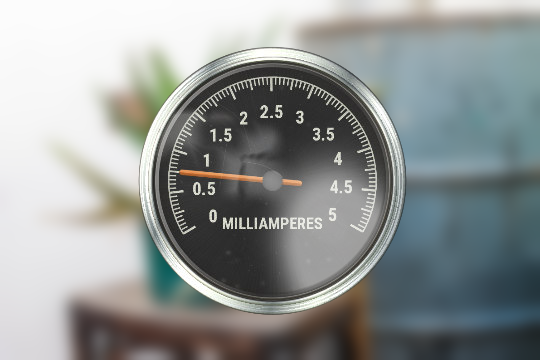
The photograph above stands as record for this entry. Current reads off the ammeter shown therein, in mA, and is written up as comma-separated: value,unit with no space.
0.75,mA
